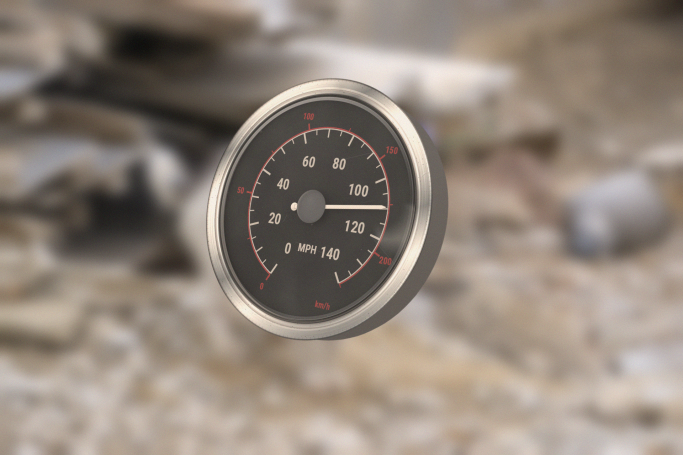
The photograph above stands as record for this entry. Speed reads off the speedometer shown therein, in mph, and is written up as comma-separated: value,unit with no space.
110,mph
